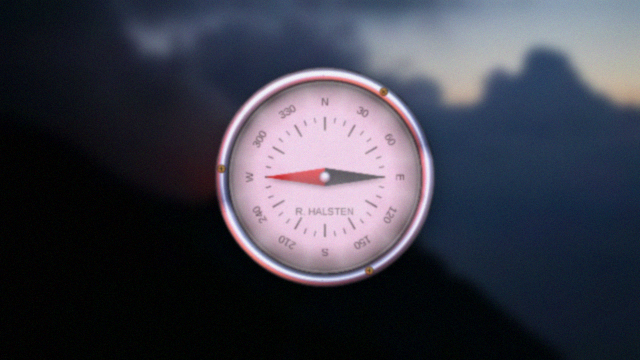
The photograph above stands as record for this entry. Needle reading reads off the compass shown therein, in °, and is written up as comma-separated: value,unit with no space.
270,°
